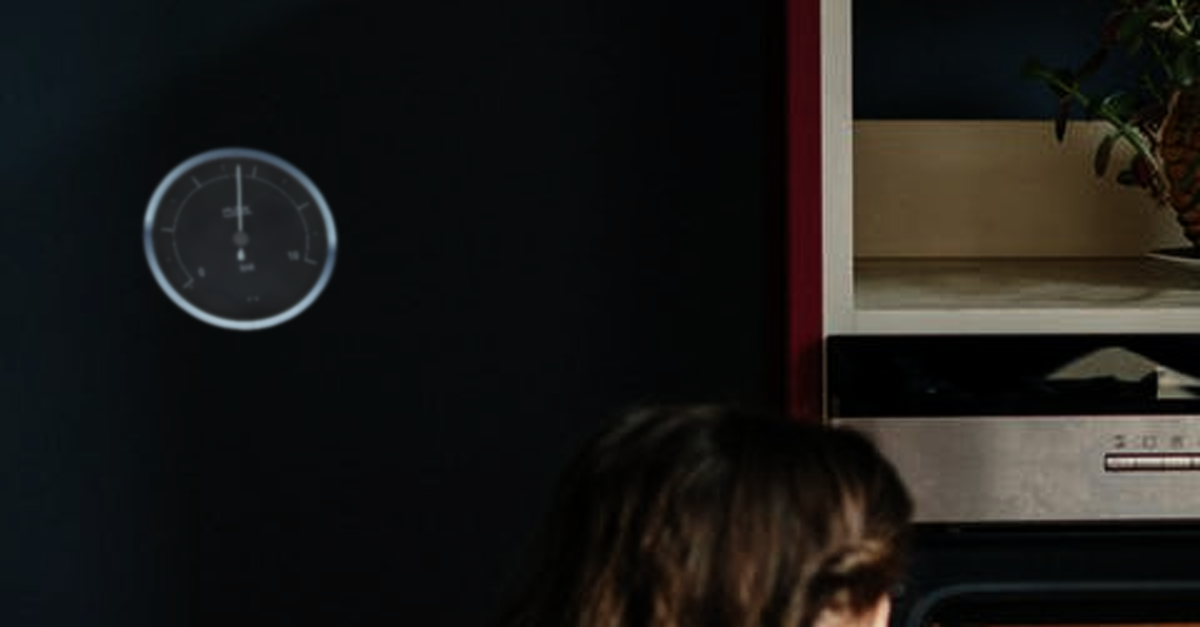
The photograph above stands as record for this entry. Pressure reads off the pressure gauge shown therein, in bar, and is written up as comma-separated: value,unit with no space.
5.5,bar
